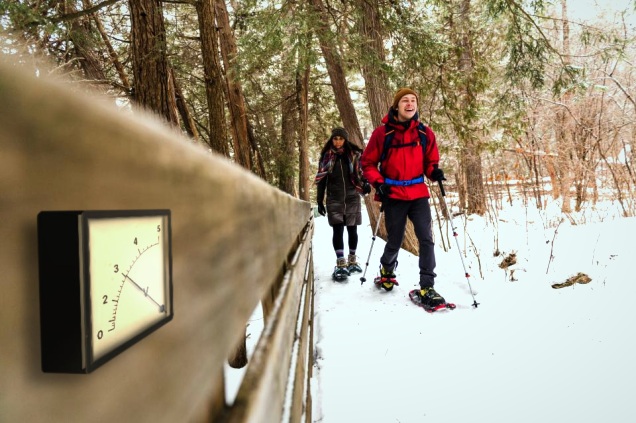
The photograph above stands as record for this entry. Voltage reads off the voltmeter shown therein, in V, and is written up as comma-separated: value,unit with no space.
3,V
